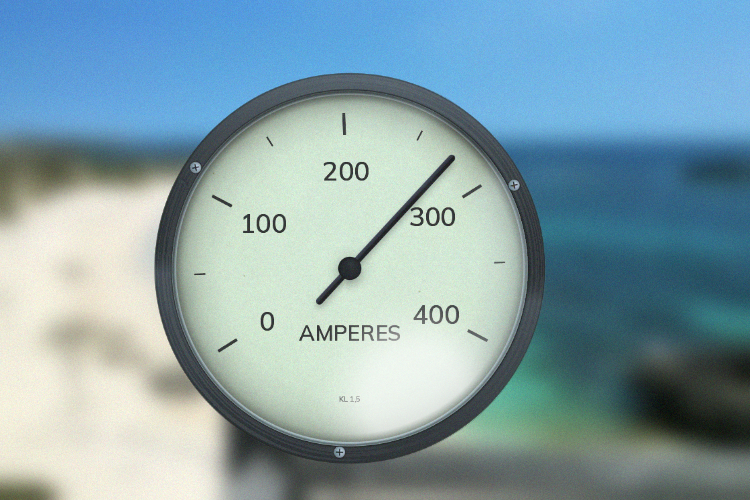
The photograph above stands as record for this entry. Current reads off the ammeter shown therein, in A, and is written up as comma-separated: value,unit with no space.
275,A
